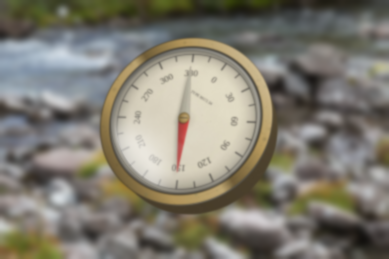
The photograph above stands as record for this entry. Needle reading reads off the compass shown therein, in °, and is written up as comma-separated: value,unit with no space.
150,°
